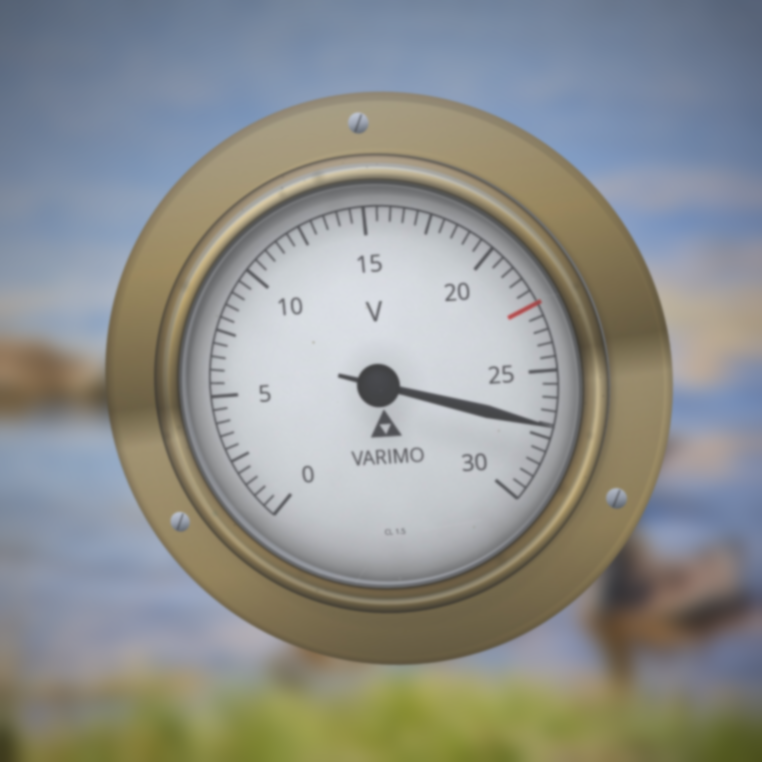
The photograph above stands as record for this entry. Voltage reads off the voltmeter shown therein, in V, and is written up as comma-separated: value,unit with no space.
27,V
